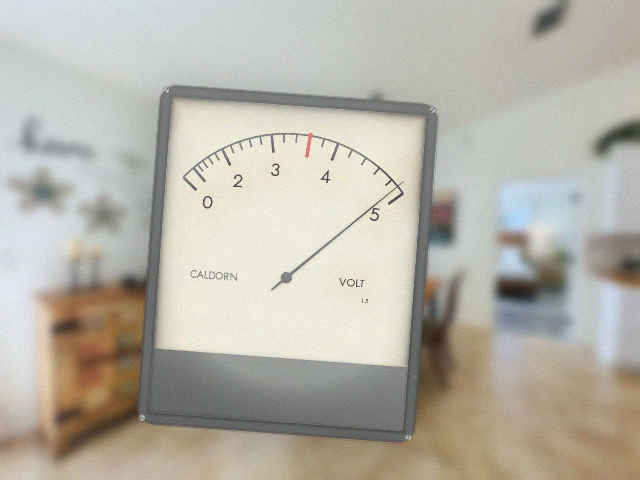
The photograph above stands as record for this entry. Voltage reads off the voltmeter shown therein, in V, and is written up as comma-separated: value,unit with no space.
4.9,V
